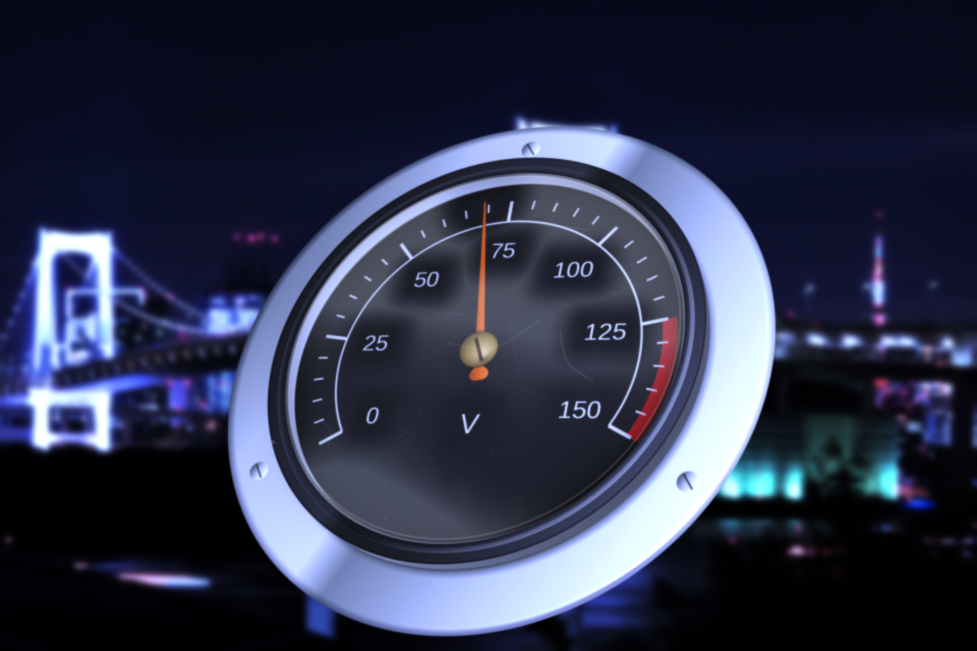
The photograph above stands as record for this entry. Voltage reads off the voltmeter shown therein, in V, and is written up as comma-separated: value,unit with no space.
70,V
